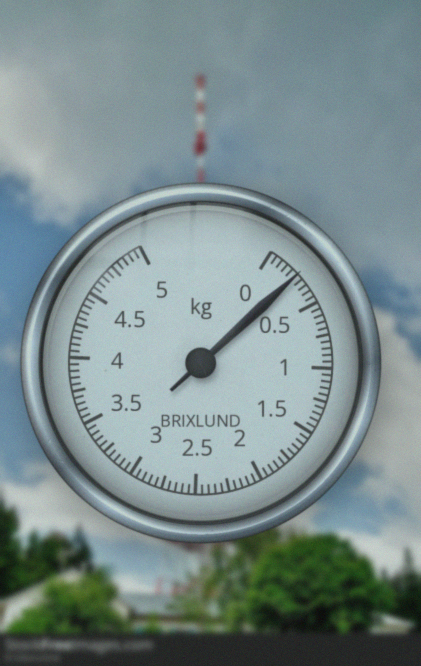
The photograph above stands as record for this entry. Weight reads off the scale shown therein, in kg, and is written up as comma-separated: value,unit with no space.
0.25,kg
